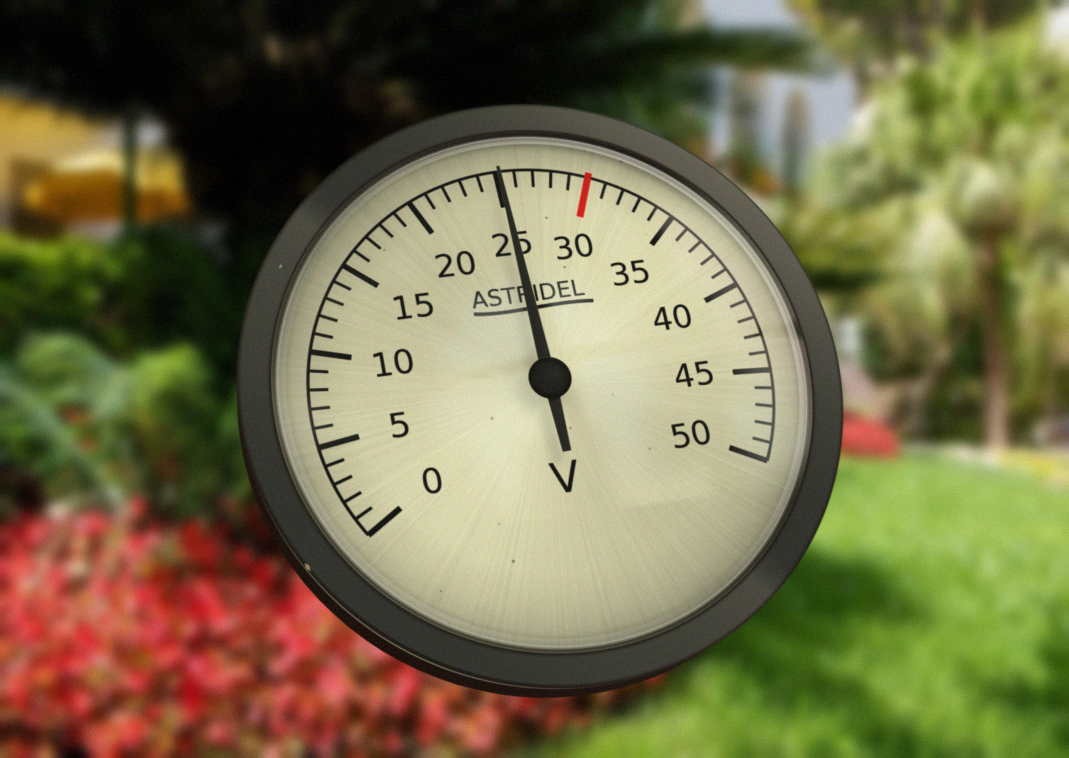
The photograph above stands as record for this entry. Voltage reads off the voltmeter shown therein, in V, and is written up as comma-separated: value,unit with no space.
25,V
